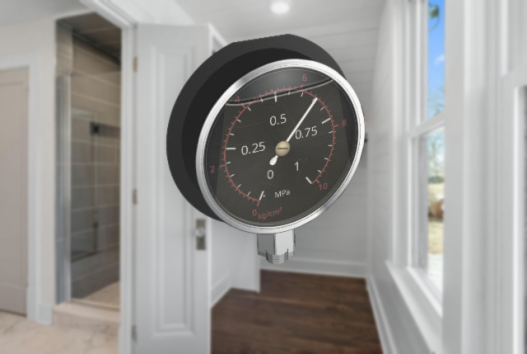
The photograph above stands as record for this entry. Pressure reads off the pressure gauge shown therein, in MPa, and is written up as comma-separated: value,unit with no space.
0.65,MPa
